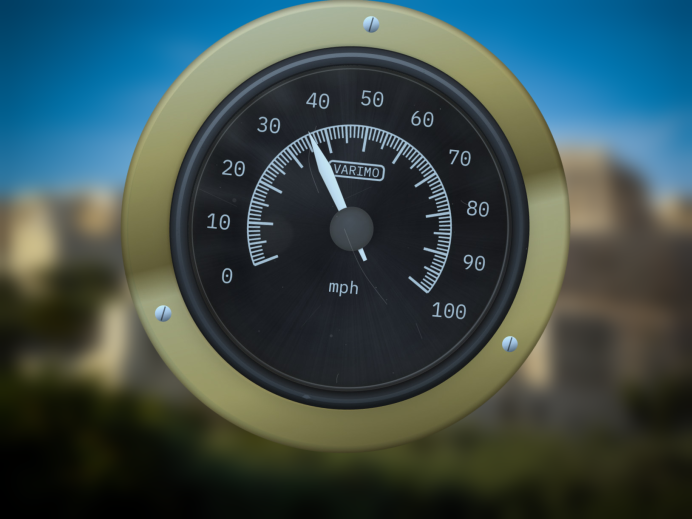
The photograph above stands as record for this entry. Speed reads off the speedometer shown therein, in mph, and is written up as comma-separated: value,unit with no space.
36,mph
